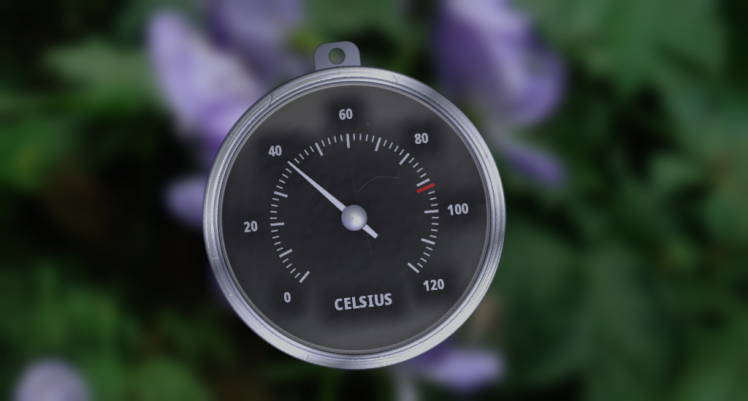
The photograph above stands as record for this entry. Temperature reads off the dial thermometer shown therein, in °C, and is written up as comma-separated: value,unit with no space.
40,°C
